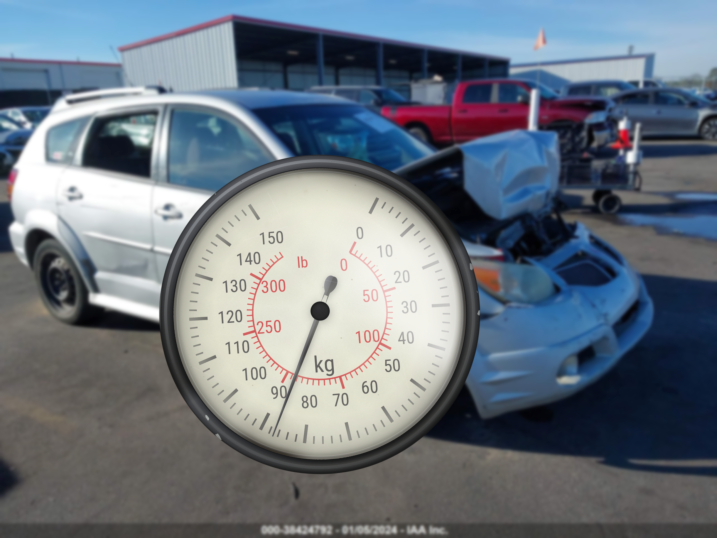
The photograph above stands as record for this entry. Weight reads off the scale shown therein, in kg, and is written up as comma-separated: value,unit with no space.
87,kg
